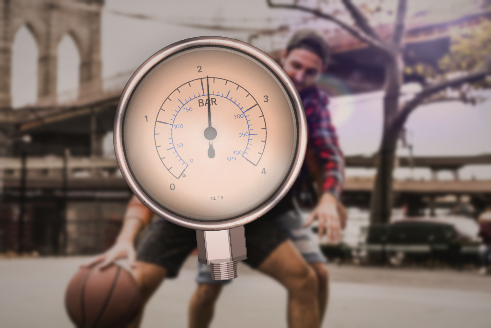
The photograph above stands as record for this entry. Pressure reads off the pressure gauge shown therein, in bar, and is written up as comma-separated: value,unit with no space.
2.1,bar
